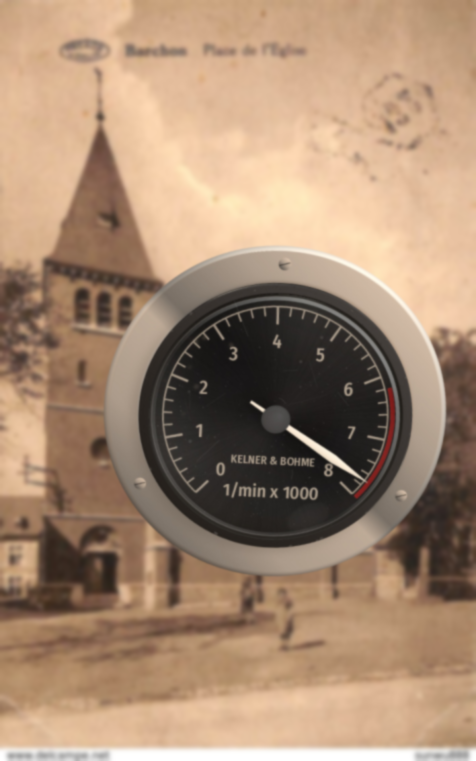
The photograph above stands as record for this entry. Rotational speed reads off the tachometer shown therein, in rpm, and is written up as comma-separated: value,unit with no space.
7700,rpm
